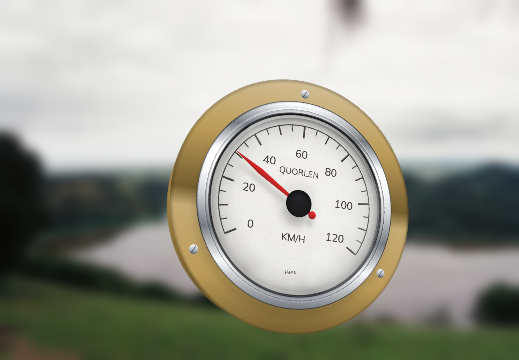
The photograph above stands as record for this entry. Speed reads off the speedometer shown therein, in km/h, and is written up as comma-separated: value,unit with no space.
30,km/h
